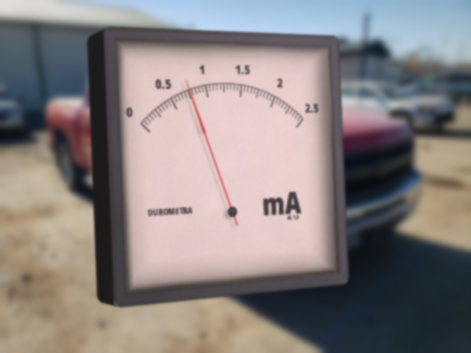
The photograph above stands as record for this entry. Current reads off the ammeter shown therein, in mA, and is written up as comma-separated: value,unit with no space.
0.75,mA
